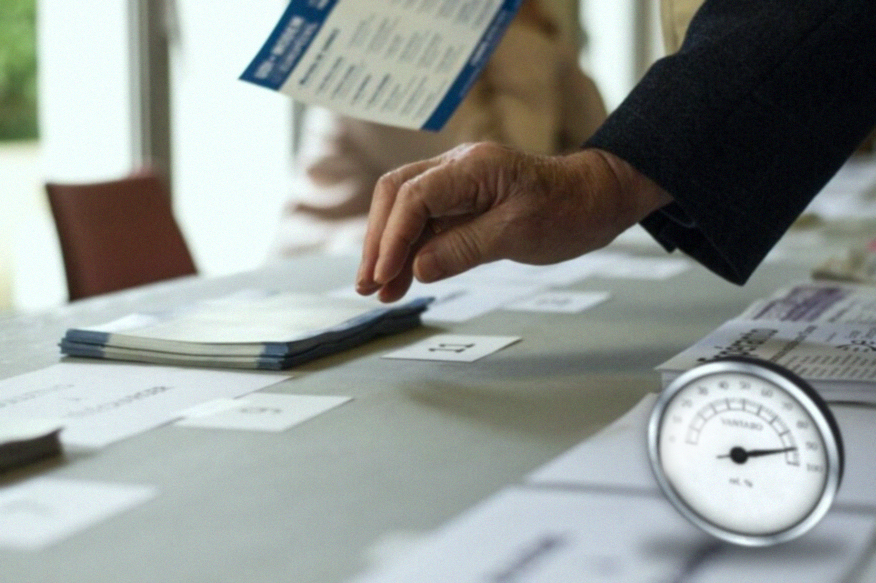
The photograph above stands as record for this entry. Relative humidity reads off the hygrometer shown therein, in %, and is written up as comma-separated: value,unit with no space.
90,%
